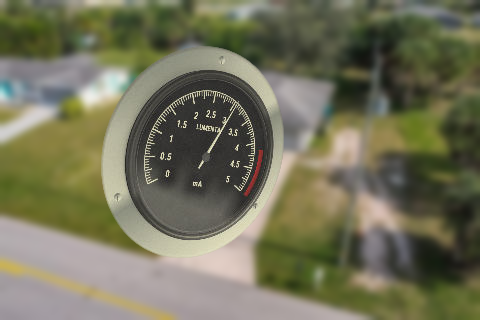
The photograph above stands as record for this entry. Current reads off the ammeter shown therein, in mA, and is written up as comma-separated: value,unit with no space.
3,mA
